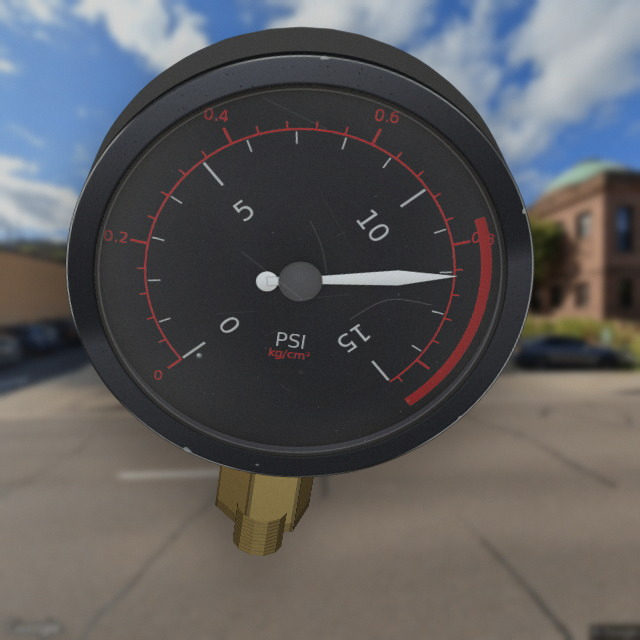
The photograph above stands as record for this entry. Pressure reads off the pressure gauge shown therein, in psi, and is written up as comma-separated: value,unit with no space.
12,psi
